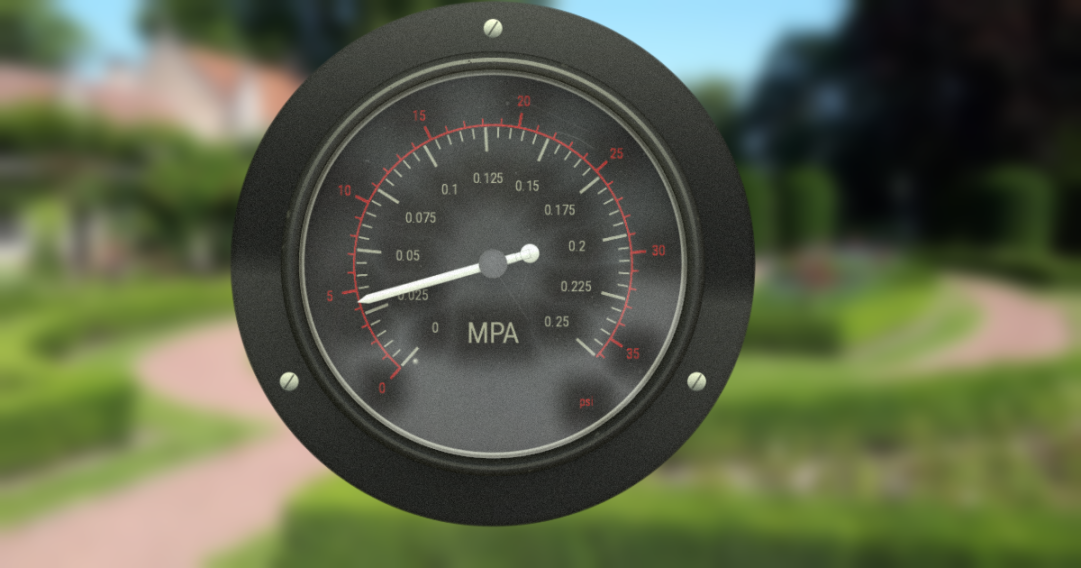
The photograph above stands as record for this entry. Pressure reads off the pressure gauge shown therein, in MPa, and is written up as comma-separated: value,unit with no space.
0.03,MPa
